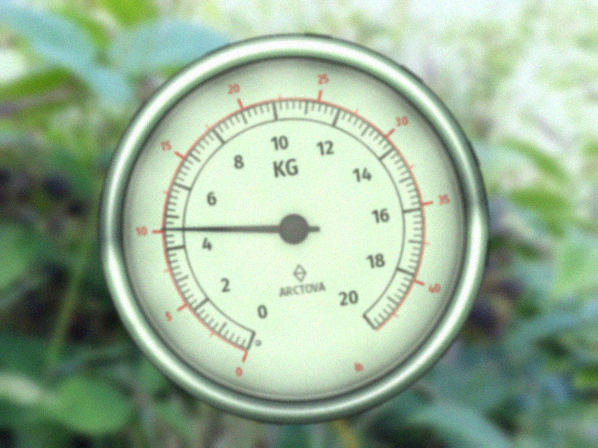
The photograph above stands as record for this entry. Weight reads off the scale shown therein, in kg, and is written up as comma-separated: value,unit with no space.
4.6,kg
